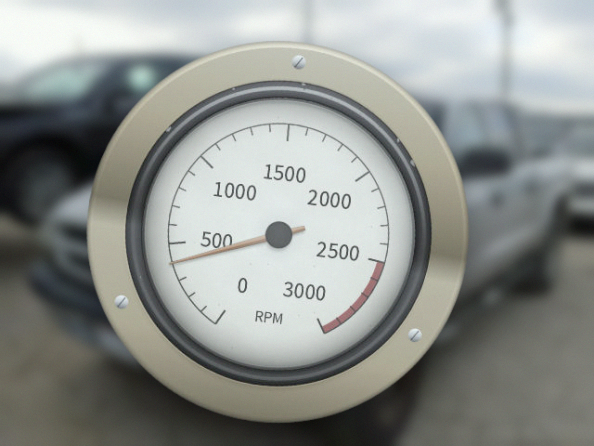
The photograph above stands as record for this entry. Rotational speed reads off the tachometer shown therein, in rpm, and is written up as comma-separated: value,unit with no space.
400,rpm
